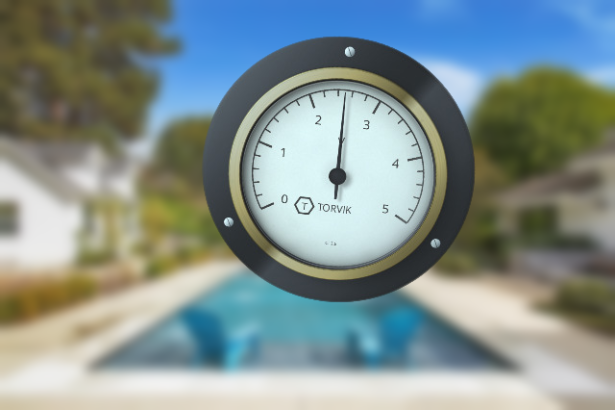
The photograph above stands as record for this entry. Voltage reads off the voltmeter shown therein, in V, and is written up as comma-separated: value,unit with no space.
2.5,V
